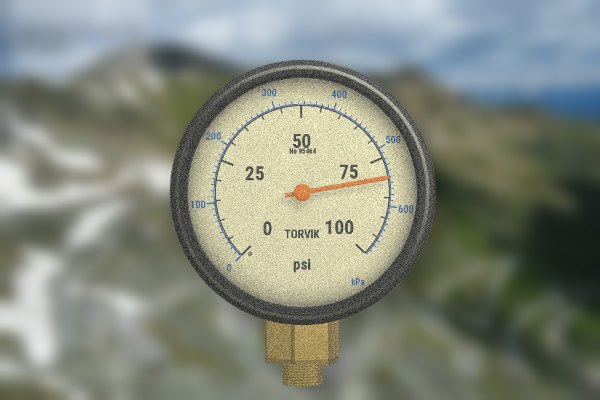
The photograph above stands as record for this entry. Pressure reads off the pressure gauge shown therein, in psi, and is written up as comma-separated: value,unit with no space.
80,psi
